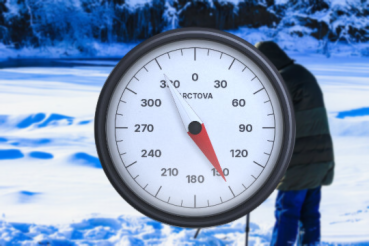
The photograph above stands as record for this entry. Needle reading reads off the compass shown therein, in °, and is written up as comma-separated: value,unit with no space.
150,°
